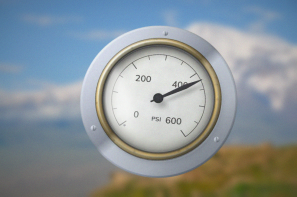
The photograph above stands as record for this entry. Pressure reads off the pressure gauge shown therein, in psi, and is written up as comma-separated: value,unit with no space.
425,psi
